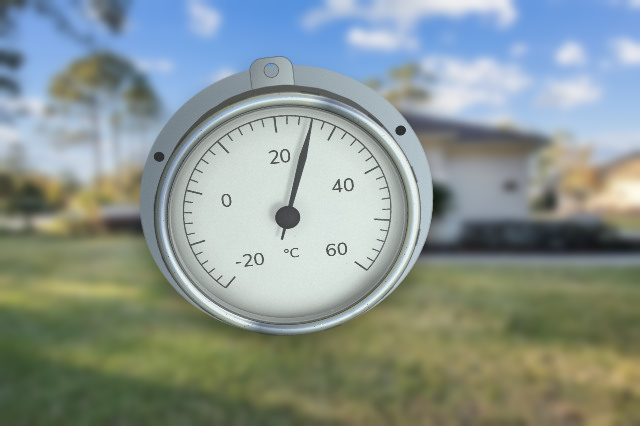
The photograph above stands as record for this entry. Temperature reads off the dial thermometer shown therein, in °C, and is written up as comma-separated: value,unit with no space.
26,°C
